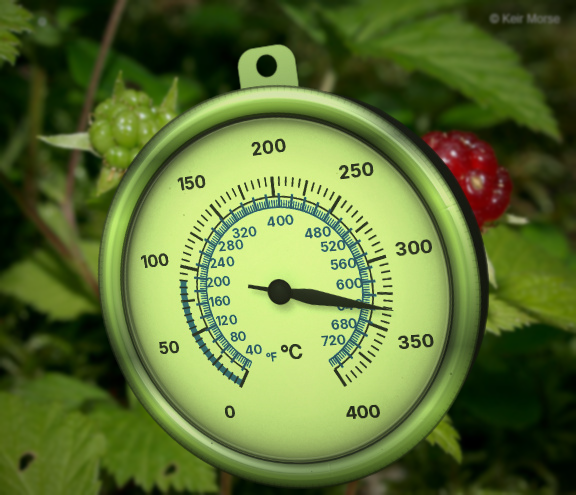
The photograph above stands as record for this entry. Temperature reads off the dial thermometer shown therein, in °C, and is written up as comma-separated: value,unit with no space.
335,°C
